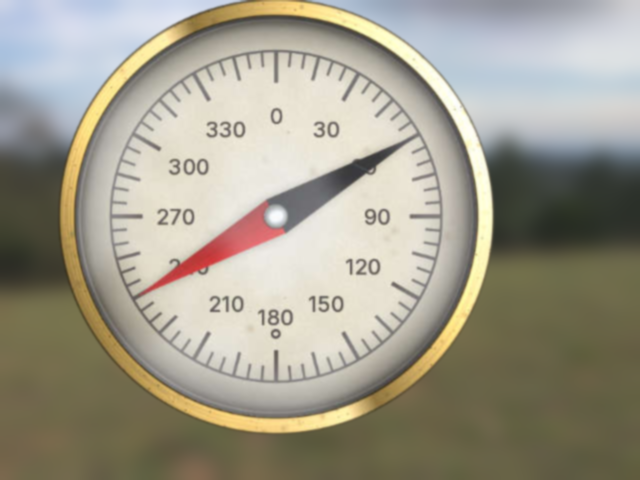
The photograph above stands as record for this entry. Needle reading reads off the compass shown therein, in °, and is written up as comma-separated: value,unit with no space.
240,°
